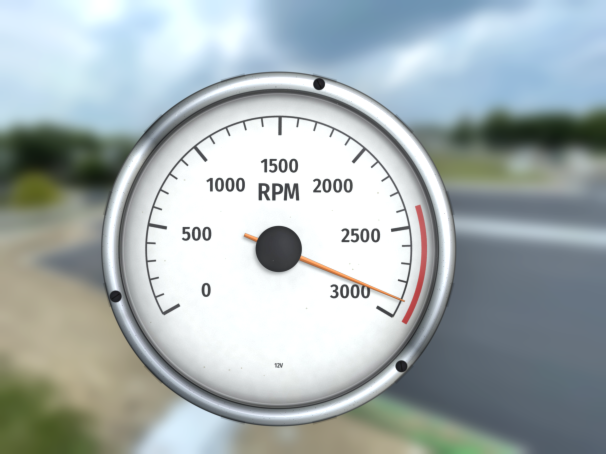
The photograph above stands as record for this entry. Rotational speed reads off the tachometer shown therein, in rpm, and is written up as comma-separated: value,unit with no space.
2900,rpm
